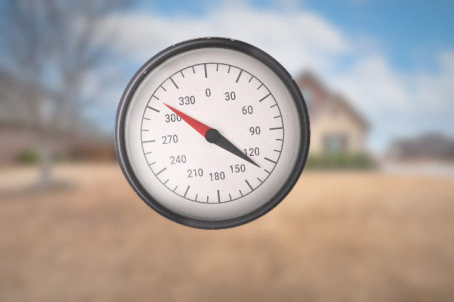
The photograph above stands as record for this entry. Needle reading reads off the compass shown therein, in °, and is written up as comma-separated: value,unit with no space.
310,°
